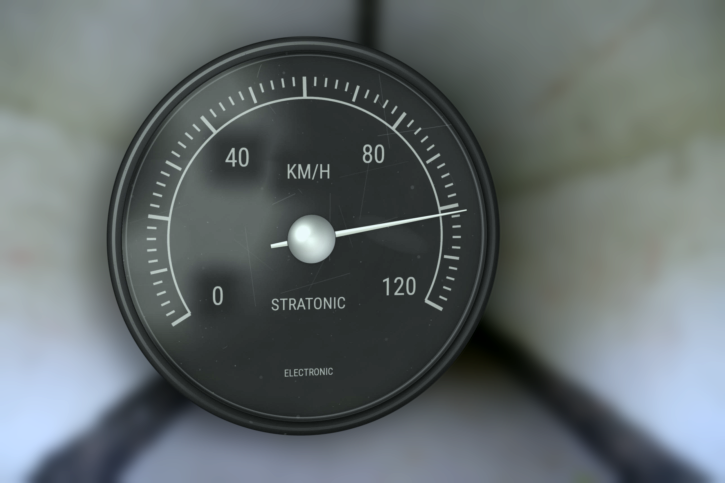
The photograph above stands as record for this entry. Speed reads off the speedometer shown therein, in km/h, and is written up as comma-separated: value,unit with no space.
101,km/h
